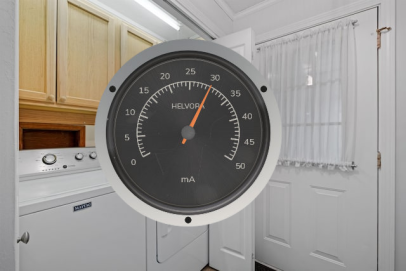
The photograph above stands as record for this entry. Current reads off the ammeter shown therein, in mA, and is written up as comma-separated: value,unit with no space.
30,mA
